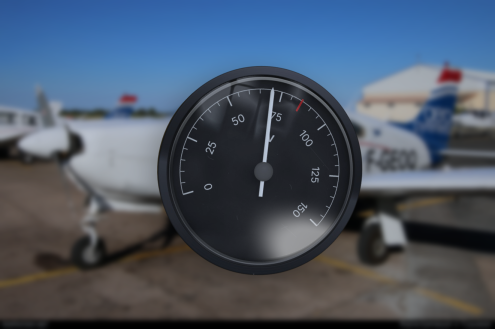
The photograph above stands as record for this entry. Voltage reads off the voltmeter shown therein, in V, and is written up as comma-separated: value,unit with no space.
70,V
